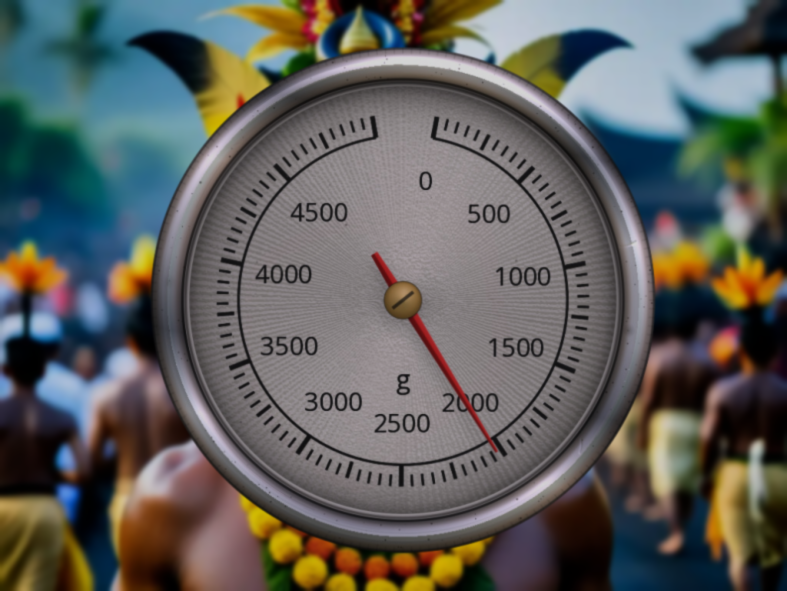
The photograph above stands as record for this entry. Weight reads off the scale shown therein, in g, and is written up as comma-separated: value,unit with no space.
2025,g
